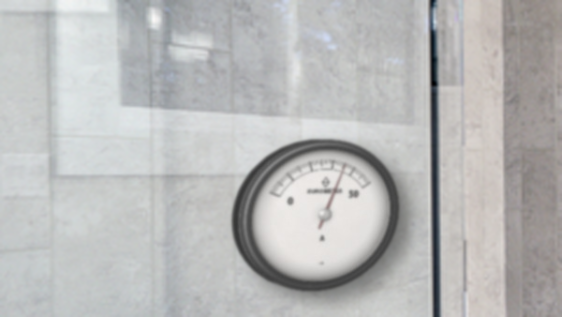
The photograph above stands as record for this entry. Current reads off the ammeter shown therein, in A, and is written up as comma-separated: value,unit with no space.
35,A
